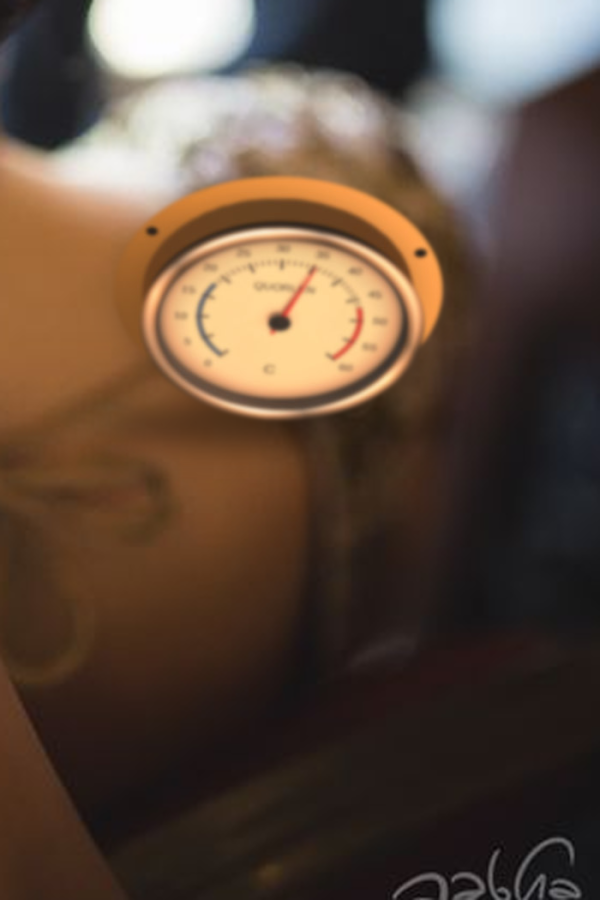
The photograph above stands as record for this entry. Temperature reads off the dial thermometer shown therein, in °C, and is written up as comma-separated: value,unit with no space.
35,°C
